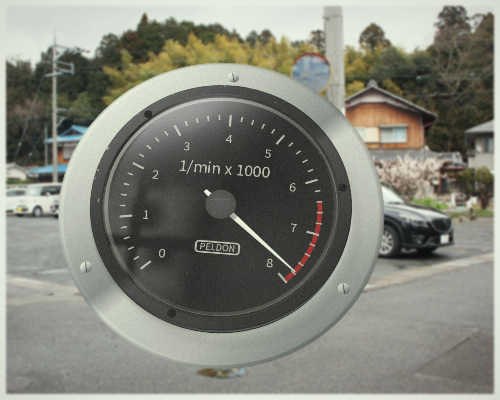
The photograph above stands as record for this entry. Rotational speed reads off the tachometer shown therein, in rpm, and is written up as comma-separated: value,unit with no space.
7800,rpm
